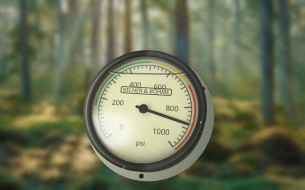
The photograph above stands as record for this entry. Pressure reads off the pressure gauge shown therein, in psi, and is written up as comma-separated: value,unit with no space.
880,psi
